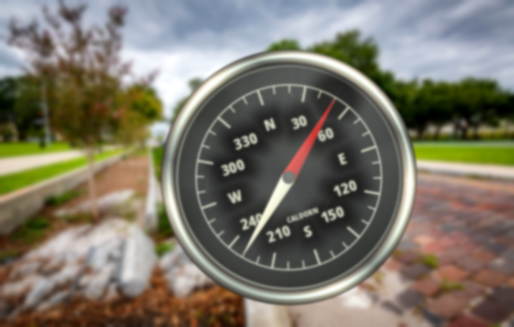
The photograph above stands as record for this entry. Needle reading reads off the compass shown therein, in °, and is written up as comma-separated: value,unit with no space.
50,°
